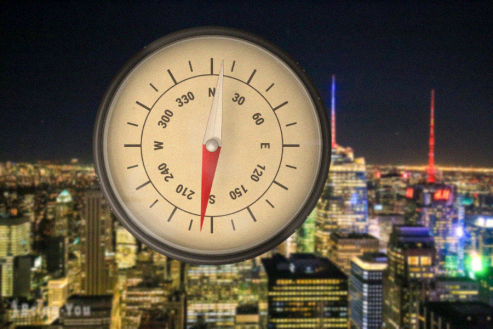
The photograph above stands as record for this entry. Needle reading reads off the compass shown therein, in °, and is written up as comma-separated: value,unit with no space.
187.5,°
